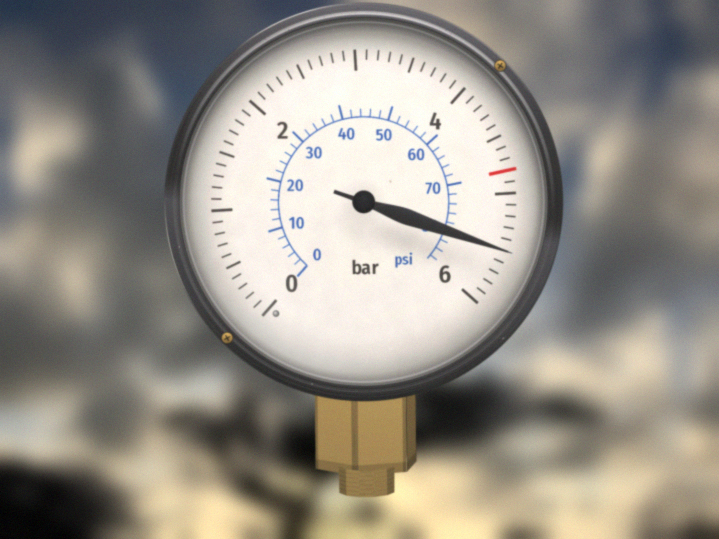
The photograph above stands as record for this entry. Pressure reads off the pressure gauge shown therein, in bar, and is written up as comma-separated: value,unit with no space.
5.5,bar
